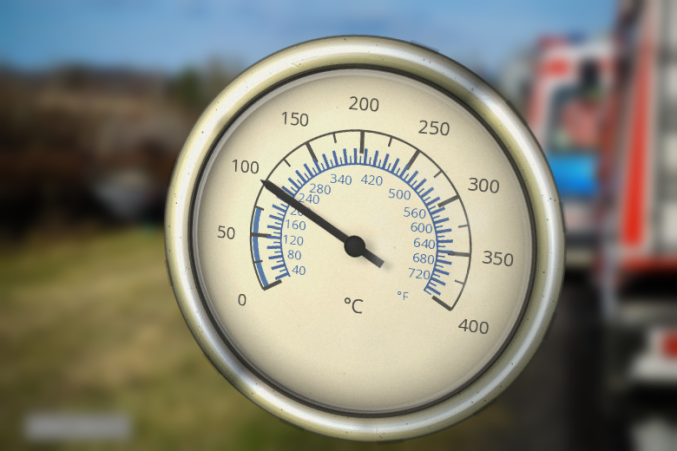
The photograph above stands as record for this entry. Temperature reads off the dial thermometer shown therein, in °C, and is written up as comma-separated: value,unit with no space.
100,°C
